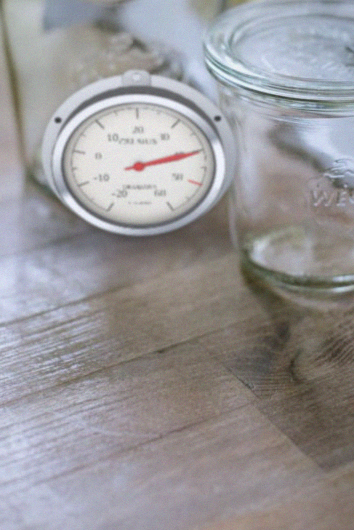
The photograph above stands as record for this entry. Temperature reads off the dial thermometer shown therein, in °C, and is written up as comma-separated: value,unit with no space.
40,°C
